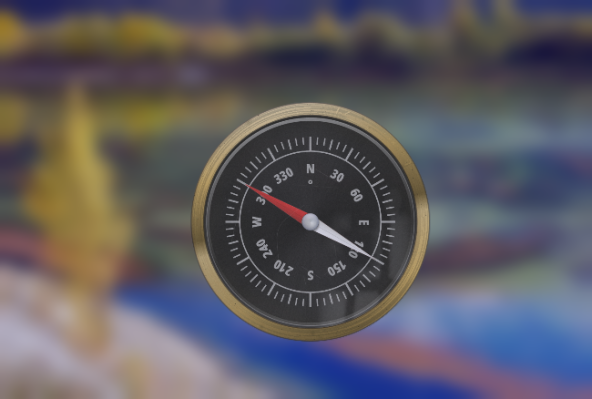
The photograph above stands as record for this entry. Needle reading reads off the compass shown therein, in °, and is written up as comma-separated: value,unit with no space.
300,°
